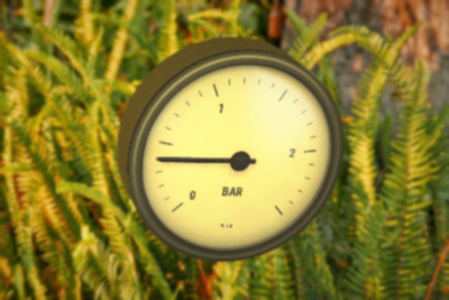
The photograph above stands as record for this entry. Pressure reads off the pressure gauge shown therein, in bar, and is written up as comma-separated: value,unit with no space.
0.4,bar
